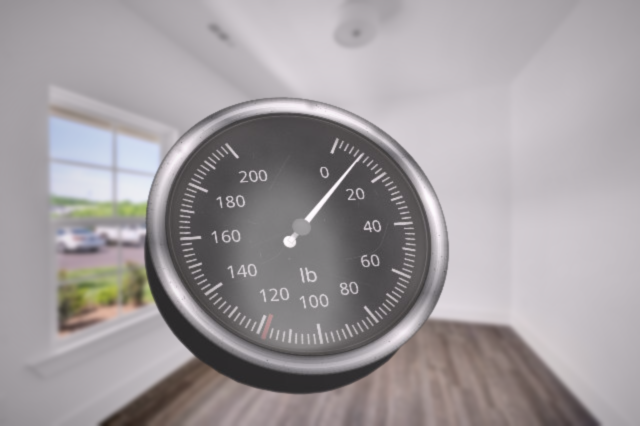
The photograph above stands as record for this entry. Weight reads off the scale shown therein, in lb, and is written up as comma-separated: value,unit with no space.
10,lb
